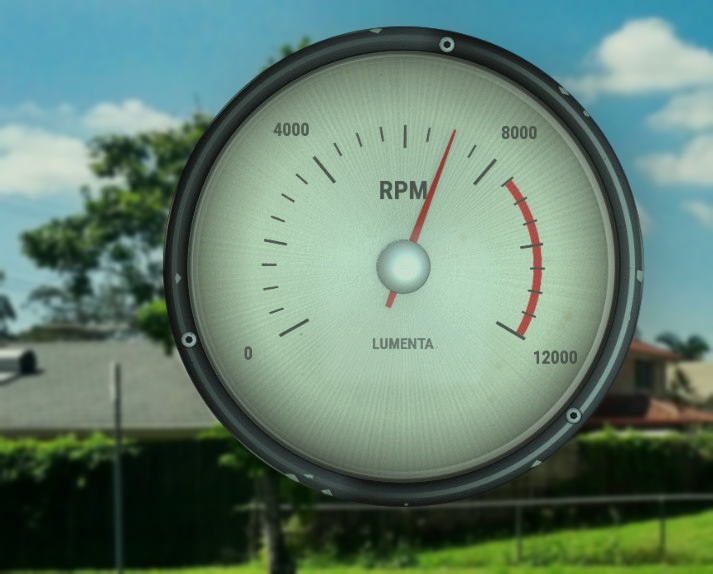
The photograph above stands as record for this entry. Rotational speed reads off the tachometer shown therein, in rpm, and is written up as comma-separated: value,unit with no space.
7000,rpm
